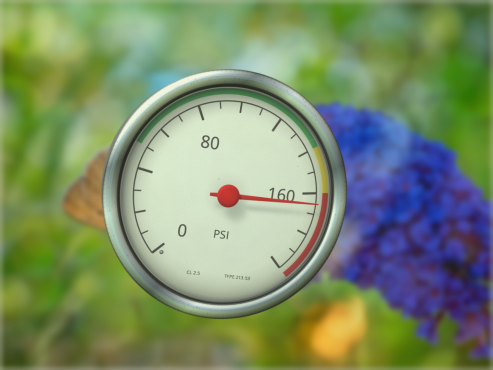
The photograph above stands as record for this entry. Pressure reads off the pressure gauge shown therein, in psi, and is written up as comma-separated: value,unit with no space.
165,psi
